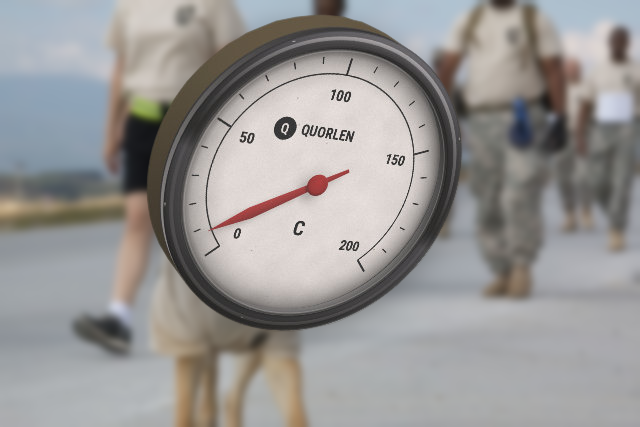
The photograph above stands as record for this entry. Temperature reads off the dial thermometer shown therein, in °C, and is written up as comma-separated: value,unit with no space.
10,°C
